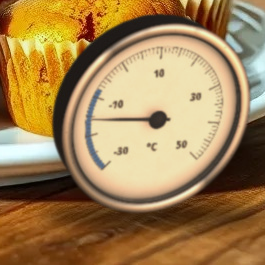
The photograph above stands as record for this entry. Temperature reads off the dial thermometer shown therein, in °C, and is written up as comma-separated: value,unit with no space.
-15,°C
